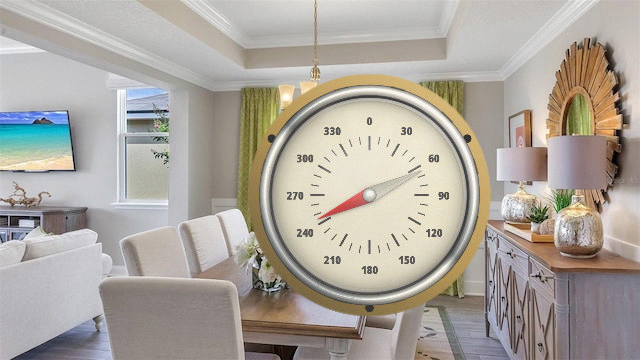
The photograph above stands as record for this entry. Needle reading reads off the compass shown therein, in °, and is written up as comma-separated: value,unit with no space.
245,°
